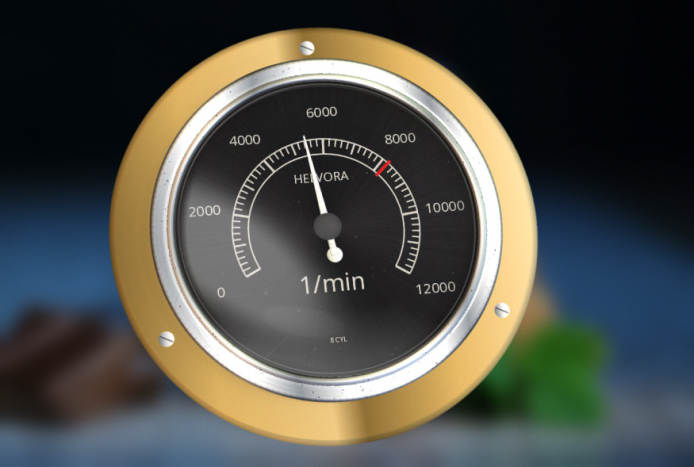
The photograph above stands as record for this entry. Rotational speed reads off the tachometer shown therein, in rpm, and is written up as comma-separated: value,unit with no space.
5400,rpm
